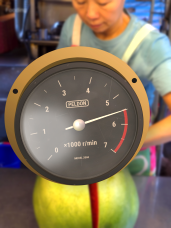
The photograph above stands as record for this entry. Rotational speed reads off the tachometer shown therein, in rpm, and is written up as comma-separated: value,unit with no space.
5500,rpm
